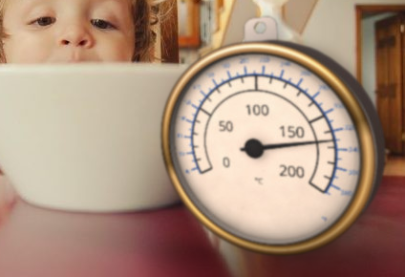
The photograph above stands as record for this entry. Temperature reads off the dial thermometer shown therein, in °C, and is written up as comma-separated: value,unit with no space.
165,°C
